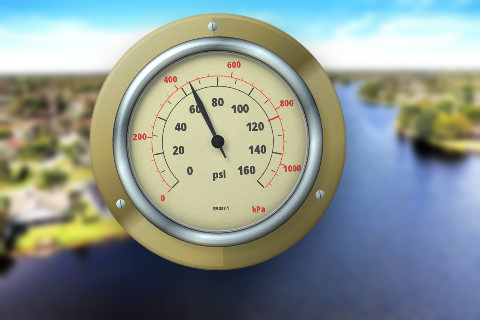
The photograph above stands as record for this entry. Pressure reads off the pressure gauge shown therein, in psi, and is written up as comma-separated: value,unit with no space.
65,psi
